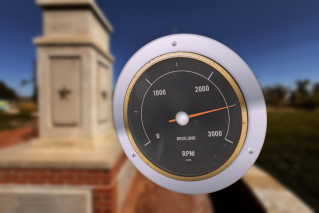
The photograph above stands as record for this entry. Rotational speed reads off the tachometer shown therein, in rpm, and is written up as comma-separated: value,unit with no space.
2500,rpm
